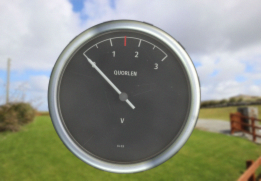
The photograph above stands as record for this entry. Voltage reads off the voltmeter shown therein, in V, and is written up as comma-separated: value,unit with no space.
0,V
